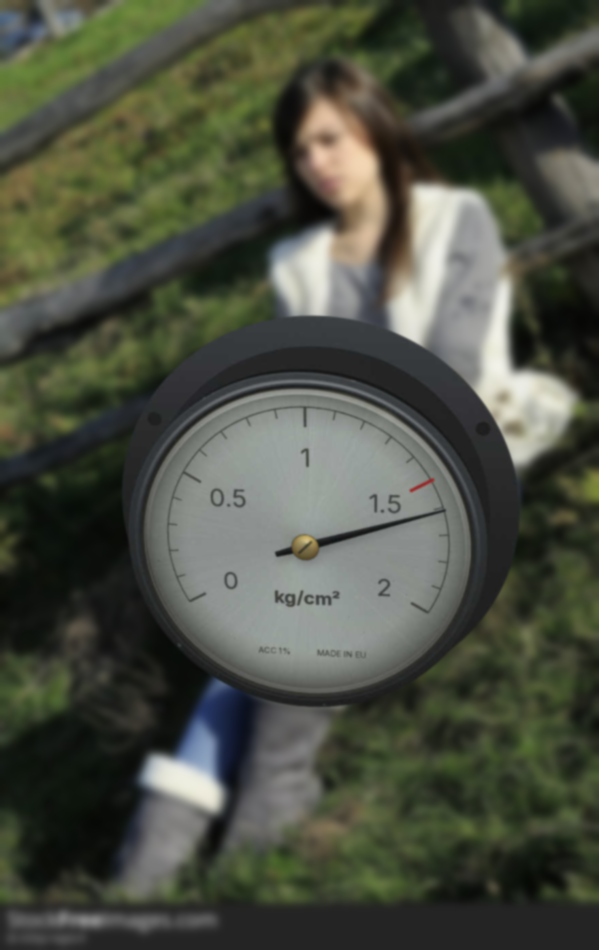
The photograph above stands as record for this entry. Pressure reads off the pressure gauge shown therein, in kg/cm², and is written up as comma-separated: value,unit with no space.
1.6,kg/cm²
